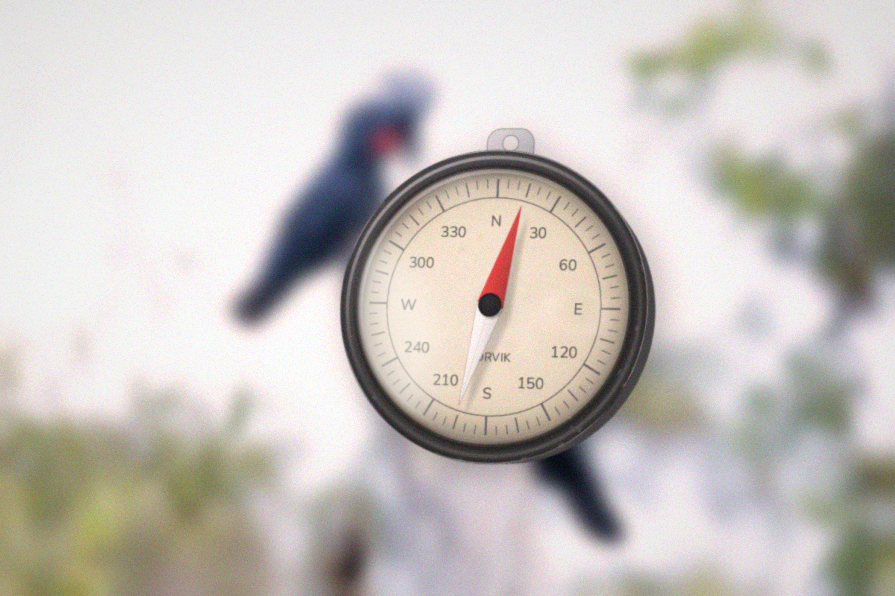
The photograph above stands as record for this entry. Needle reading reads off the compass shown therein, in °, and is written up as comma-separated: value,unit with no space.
15,°
